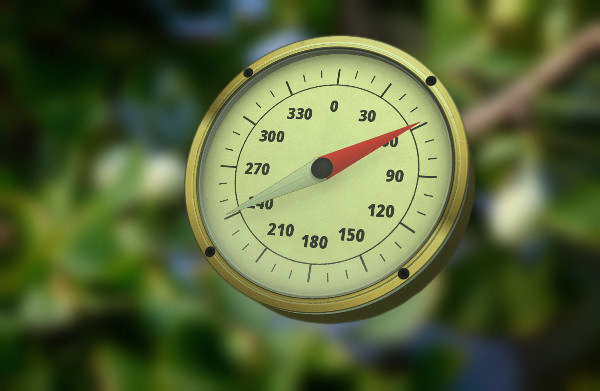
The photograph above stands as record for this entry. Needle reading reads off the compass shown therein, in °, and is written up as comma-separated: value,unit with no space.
60,°
